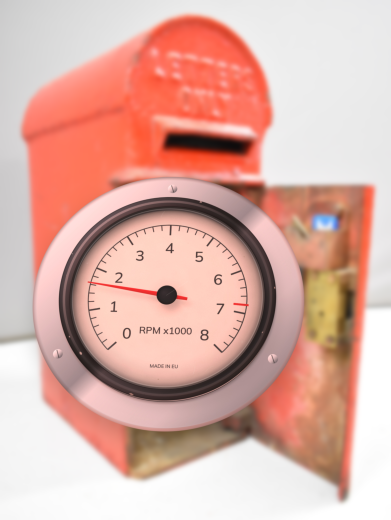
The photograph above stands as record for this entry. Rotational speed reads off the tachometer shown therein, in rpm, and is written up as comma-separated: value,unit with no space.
1600,rpm
